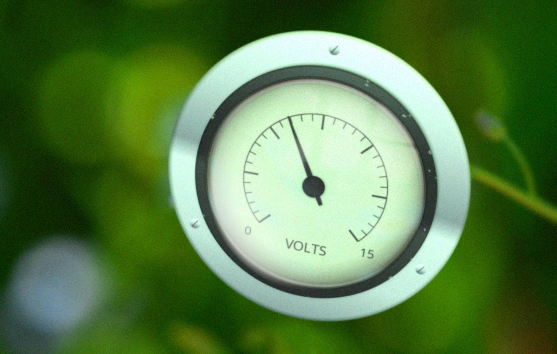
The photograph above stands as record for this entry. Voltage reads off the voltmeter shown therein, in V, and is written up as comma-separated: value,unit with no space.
6,V
